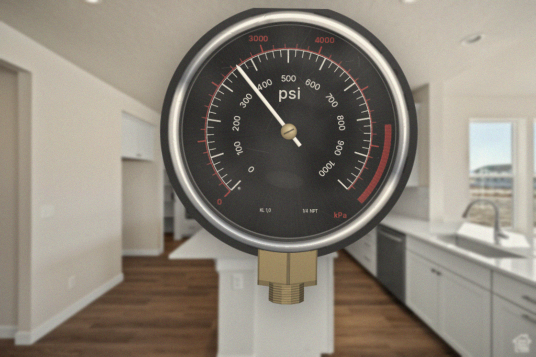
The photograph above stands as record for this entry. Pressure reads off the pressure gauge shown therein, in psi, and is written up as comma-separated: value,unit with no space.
360,psi
